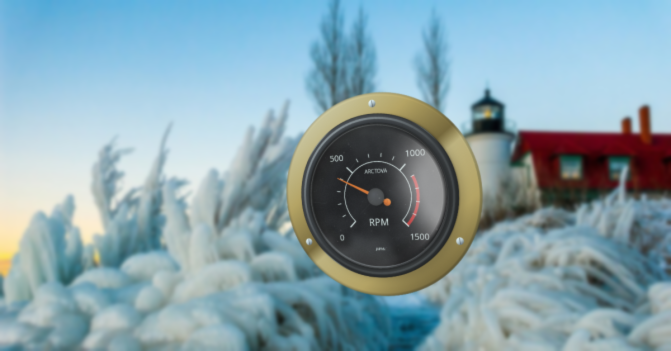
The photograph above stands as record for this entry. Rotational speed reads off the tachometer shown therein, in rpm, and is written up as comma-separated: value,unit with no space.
400,rpm
